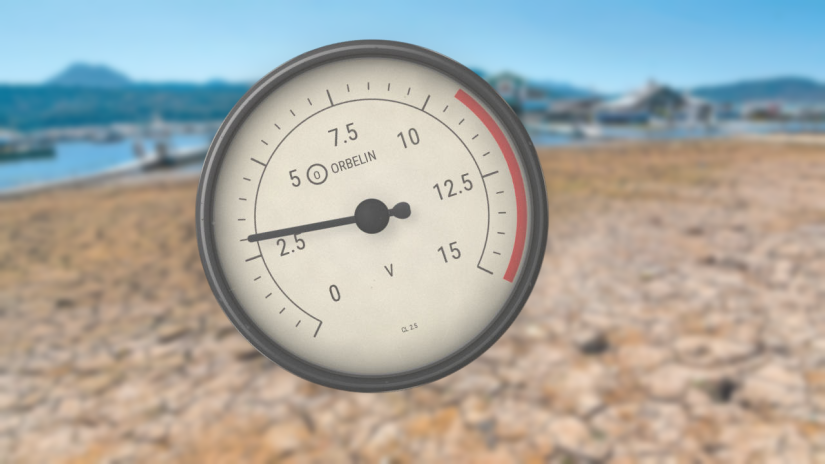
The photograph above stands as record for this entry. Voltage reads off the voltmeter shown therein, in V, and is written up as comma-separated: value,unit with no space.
3,V
